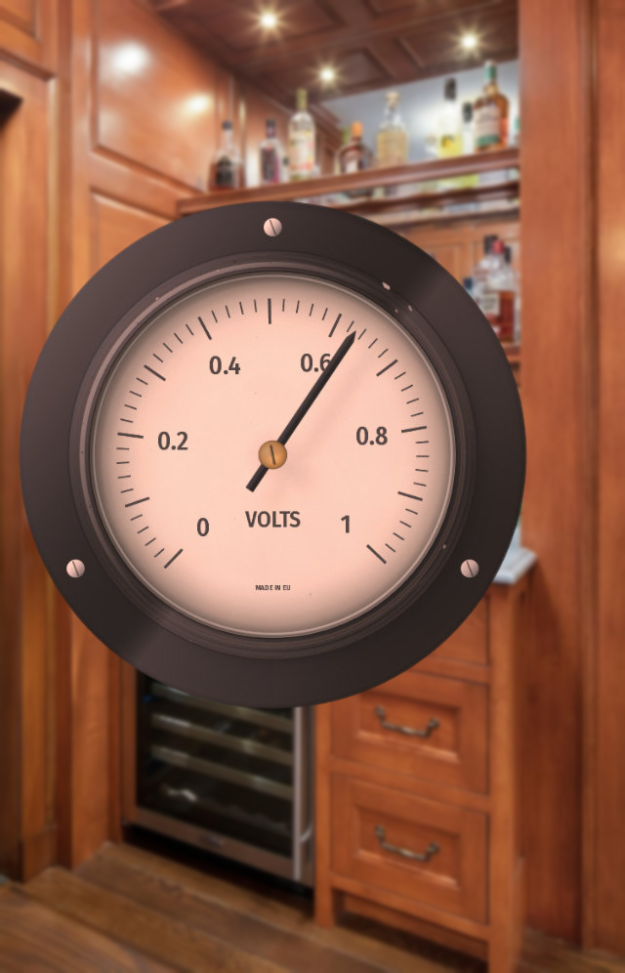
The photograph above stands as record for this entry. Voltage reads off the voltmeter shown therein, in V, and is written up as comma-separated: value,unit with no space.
0.63,V
